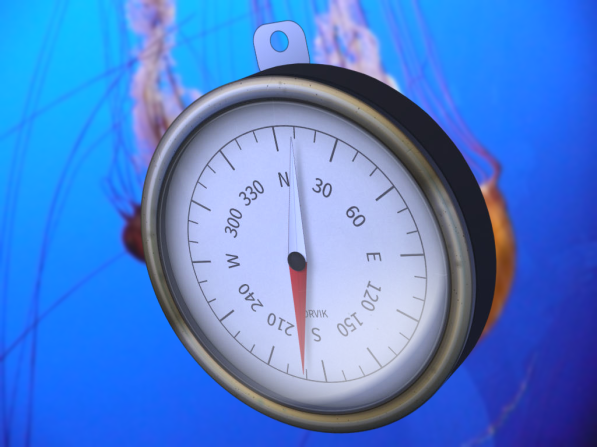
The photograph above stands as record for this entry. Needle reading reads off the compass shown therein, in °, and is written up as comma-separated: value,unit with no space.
190,°
